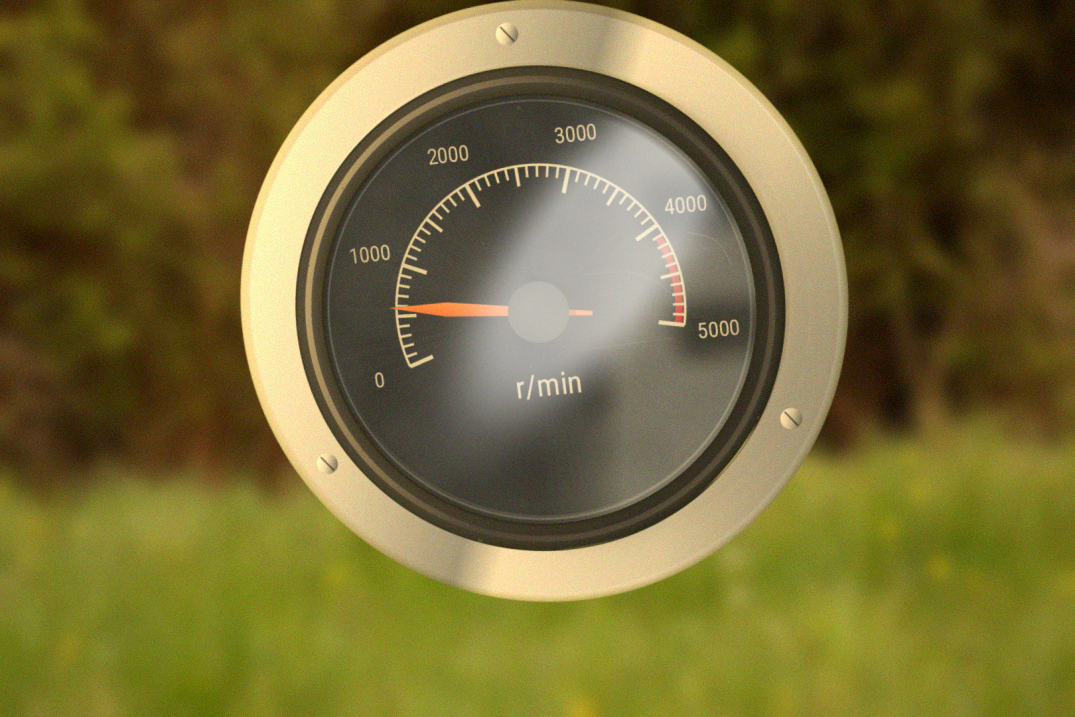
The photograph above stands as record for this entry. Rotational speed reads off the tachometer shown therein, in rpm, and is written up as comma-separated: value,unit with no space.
600,rpm
